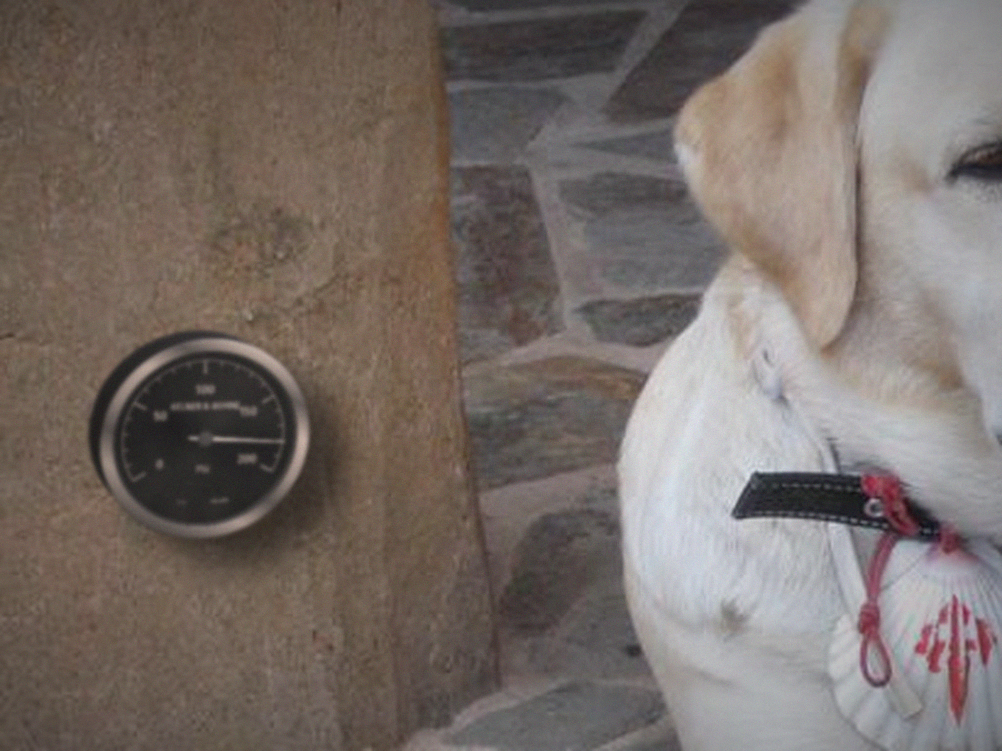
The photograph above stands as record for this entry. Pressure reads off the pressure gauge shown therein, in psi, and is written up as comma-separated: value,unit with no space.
180,psi
